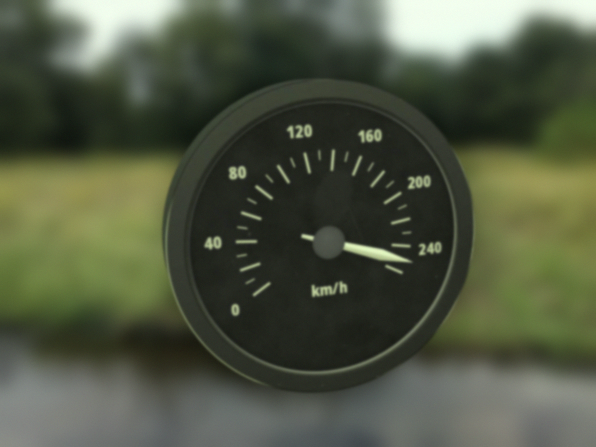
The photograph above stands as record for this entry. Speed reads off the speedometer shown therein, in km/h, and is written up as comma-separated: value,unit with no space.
250,km/h
